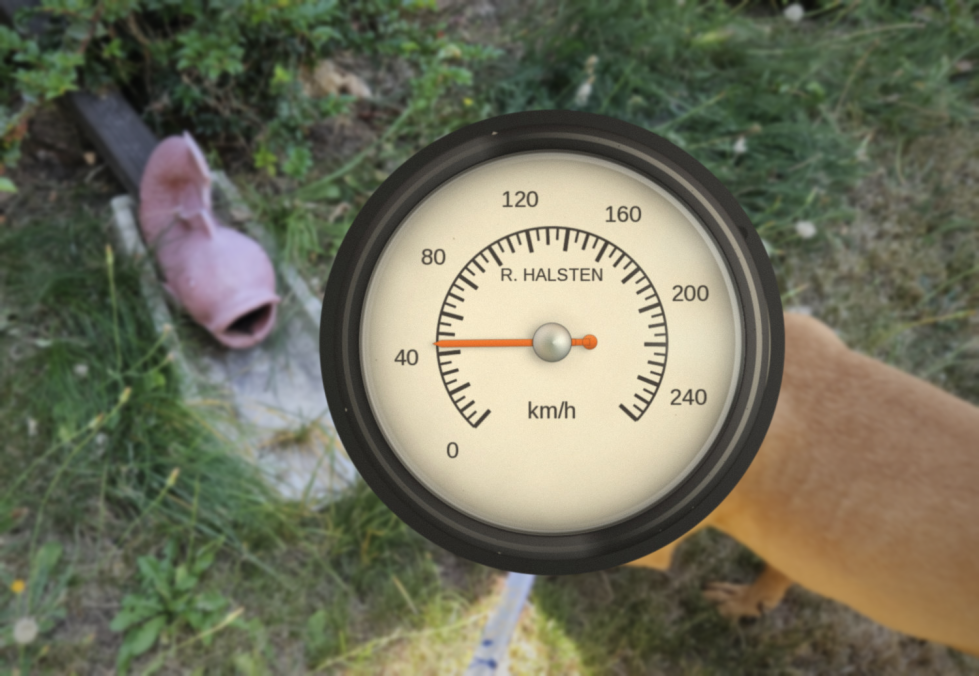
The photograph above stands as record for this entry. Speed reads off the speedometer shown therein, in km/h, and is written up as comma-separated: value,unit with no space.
45,km/h
